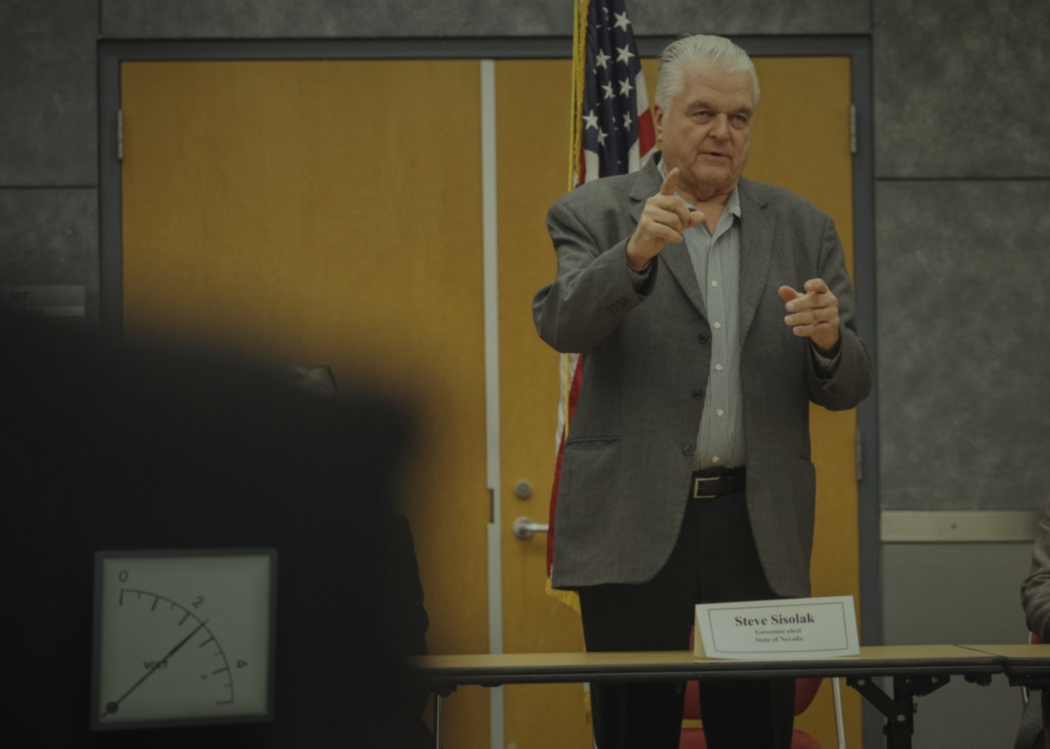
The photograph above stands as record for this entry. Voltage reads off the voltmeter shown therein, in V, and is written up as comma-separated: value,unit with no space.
2.5,V
